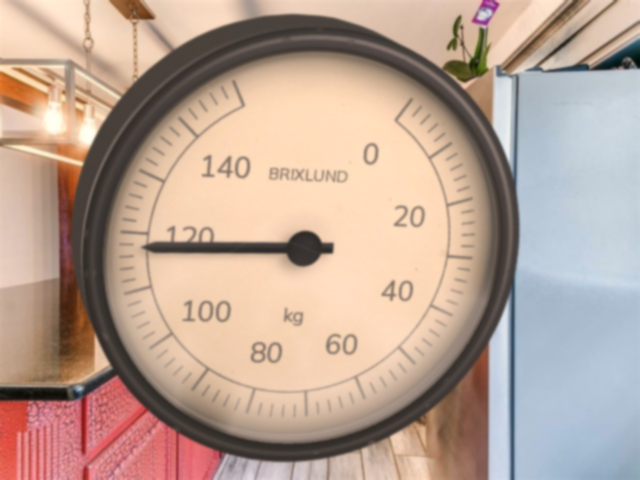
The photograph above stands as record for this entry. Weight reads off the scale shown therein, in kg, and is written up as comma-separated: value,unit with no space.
118,kg
